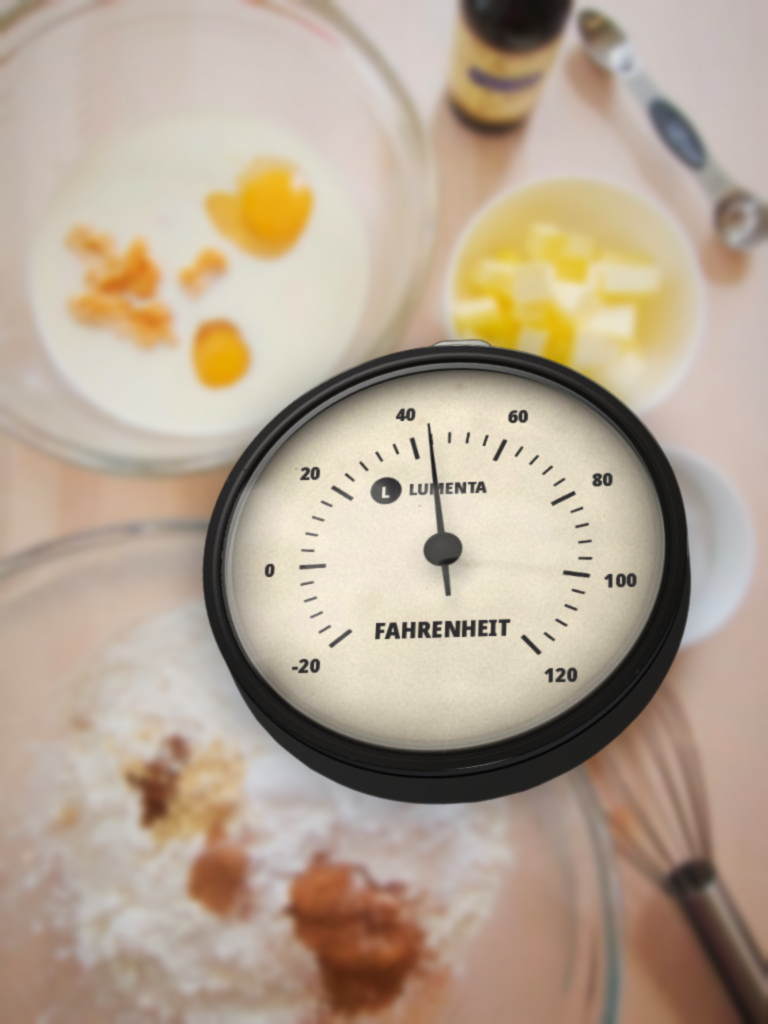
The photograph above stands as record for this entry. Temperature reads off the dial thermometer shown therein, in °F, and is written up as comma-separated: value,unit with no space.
44,°F
